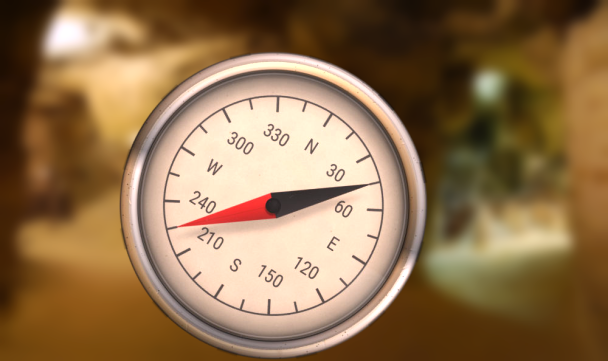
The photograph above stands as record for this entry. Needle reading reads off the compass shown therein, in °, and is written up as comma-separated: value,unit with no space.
225,°
